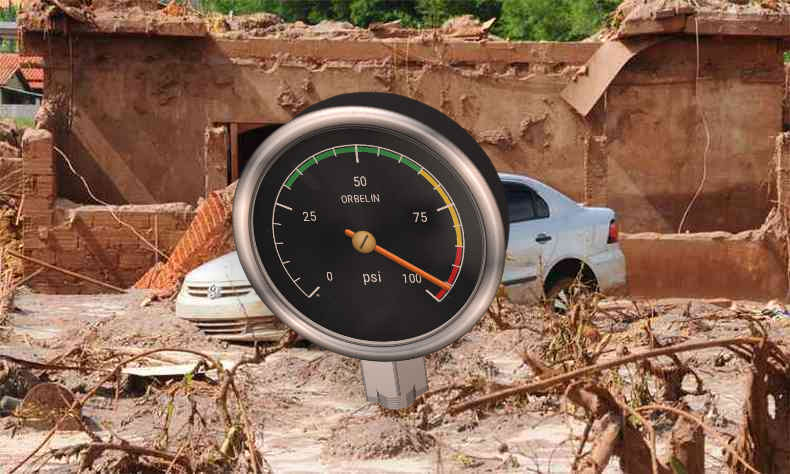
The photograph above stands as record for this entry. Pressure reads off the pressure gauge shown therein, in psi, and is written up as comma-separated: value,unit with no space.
95,psi
